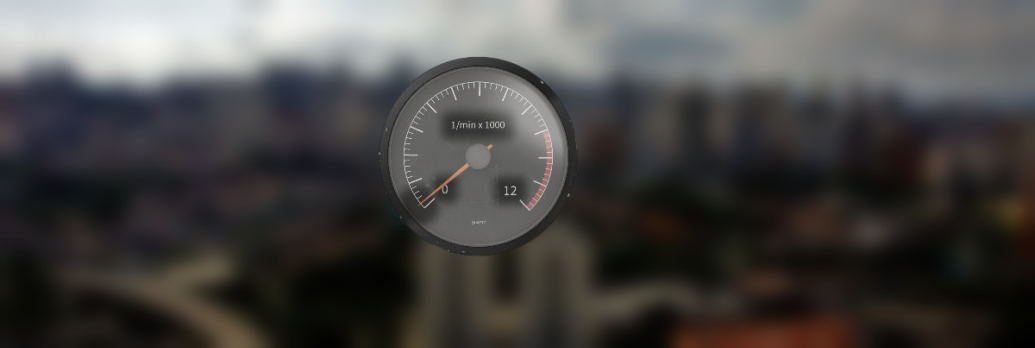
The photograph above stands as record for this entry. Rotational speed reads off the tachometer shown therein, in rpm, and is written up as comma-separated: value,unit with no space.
200,rpm
